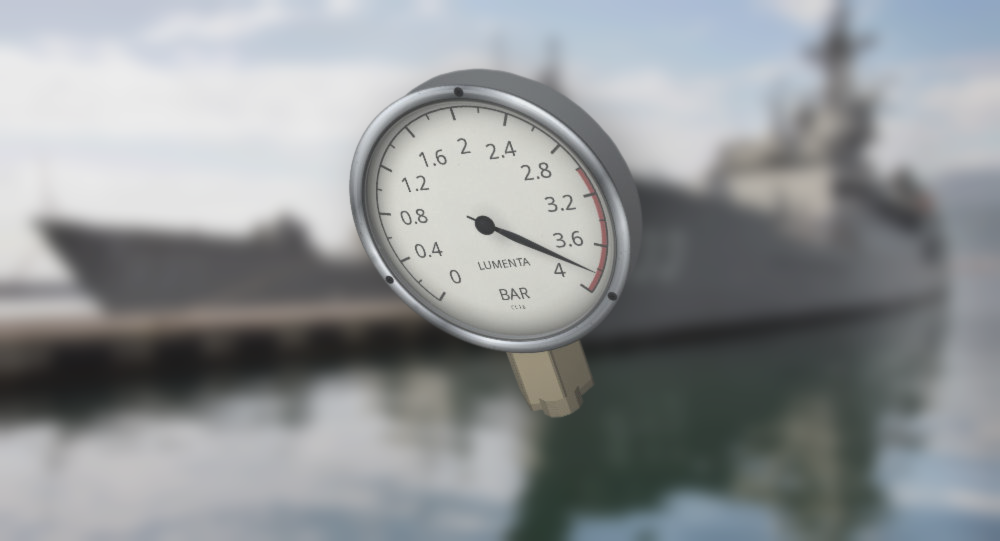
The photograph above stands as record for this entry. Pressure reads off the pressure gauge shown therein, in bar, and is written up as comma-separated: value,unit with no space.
3.8,bar
